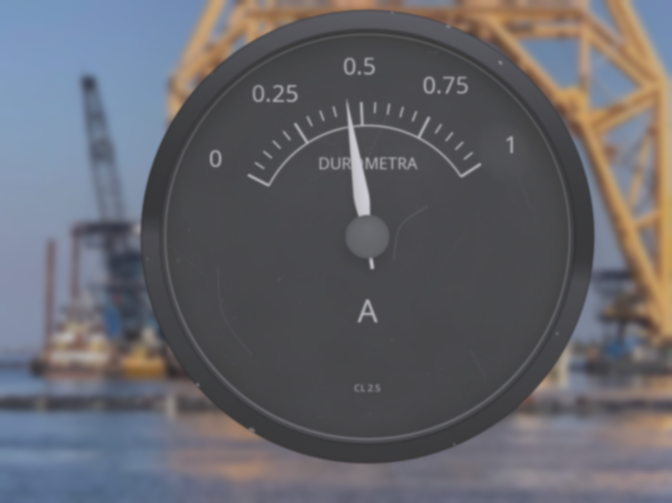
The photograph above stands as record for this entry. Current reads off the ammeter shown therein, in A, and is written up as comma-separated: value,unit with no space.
0.45,A
